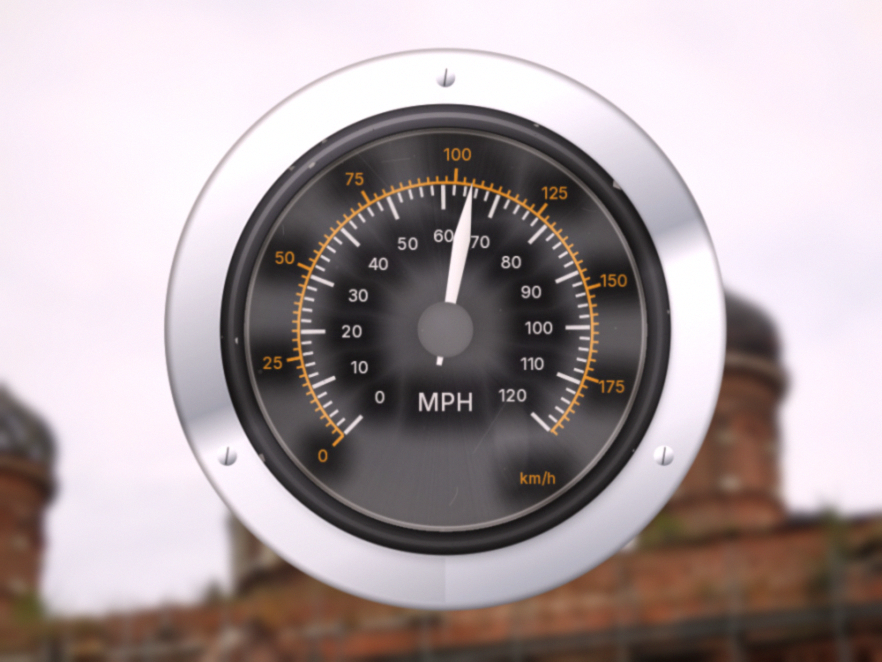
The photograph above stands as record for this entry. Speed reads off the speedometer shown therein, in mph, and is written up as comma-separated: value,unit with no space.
65,mph
